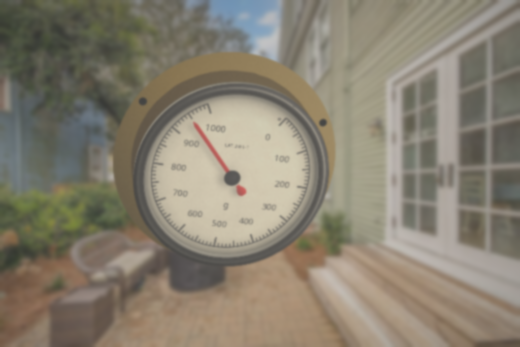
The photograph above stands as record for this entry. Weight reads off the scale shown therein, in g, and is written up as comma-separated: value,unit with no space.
950,g
